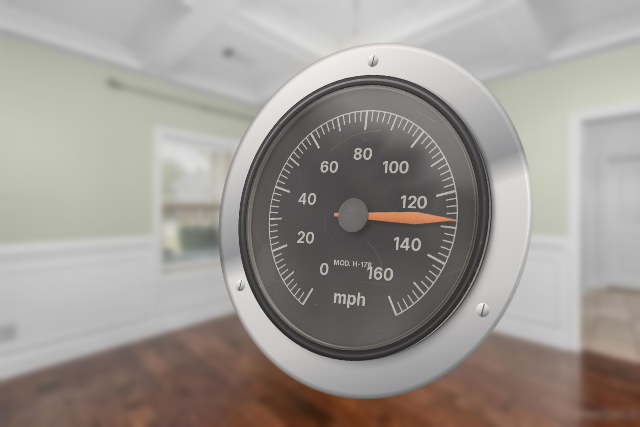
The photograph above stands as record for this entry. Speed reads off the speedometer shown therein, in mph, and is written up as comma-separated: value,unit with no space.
128,mph
